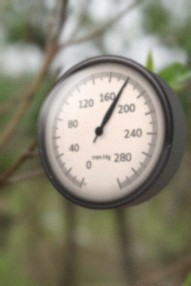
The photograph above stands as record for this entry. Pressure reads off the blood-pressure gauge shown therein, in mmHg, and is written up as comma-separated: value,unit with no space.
180,mmHg
